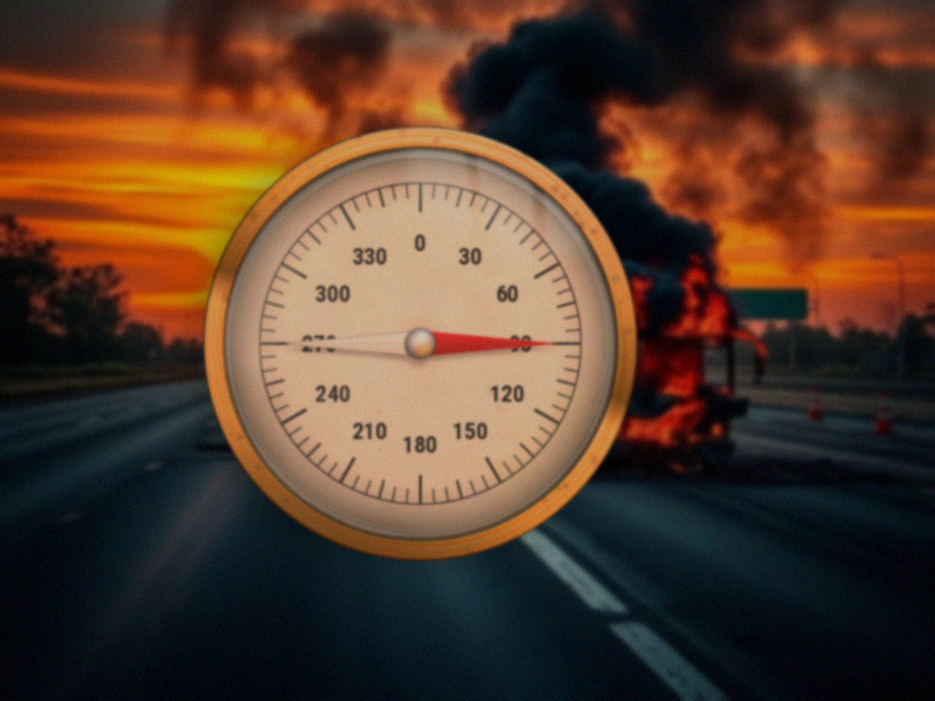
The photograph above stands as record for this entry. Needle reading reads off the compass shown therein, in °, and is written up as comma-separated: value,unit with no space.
90,°
